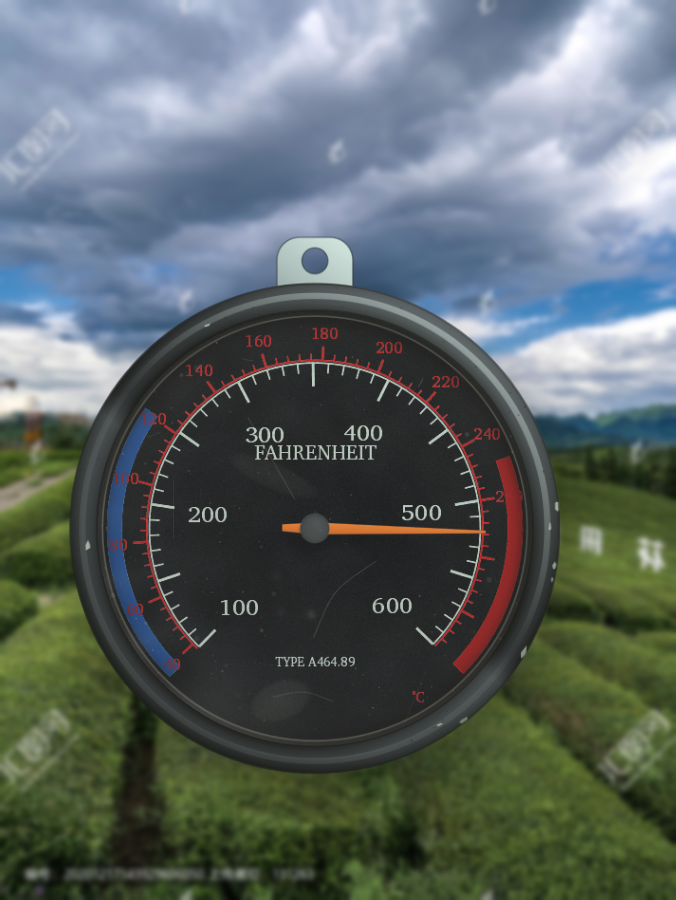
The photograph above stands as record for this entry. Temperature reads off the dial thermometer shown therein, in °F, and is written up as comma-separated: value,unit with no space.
520,°F
